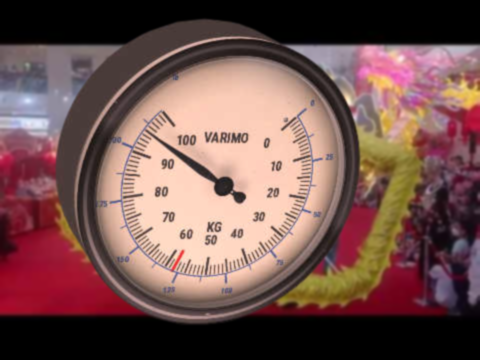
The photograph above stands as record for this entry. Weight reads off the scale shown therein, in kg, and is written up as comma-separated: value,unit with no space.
95,kg
